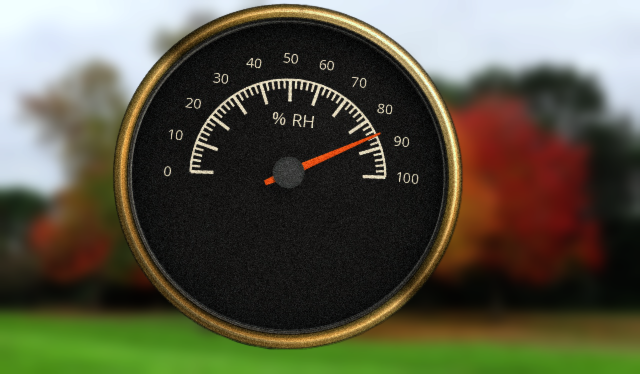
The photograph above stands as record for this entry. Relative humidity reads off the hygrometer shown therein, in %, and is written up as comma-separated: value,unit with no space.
86,%
